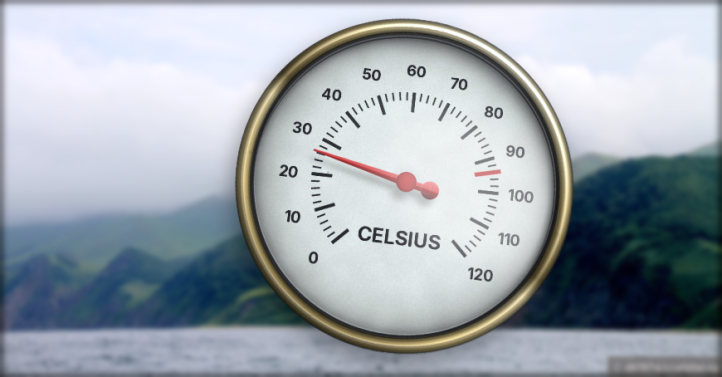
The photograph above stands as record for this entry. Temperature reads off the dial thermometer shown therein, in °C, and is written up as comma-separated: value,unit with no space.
26,°C
